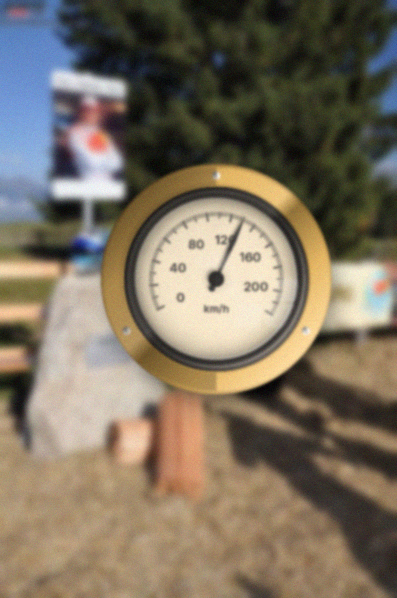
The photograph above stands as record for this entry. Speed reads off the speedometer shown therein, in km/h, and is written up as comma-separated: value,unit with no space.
130,km/h
